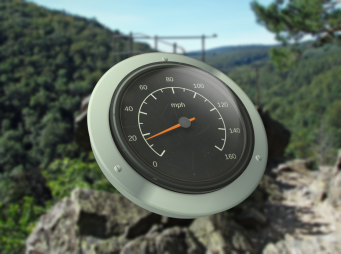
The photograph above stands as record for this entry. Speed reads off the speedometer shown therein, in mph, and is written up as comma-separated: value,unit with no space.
15,mph
